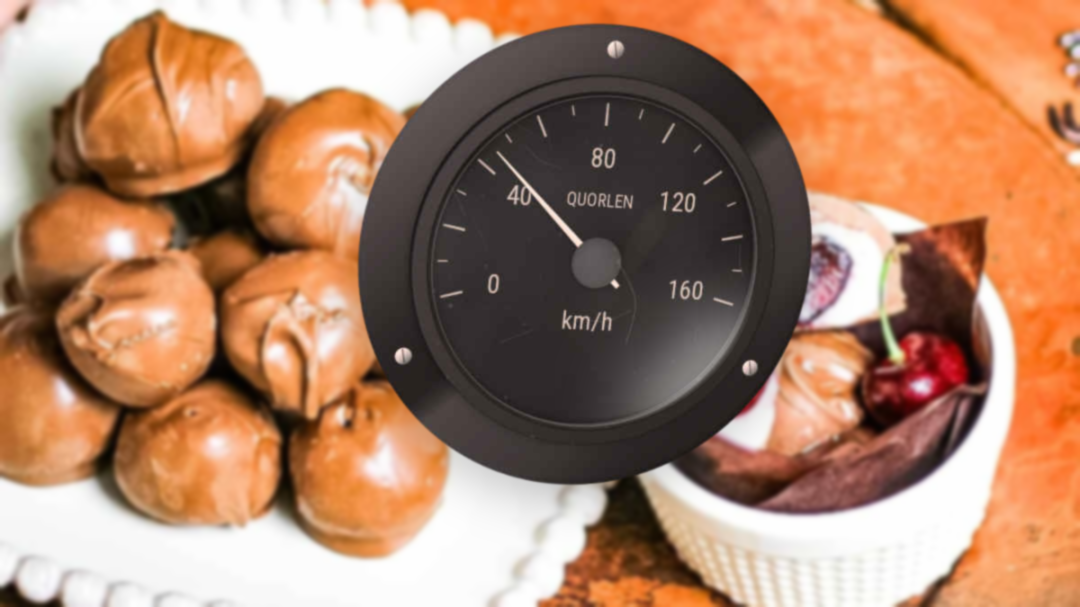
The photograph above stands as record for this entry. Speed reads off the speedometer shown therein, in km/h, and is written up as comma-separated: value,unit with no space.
45,km/h
